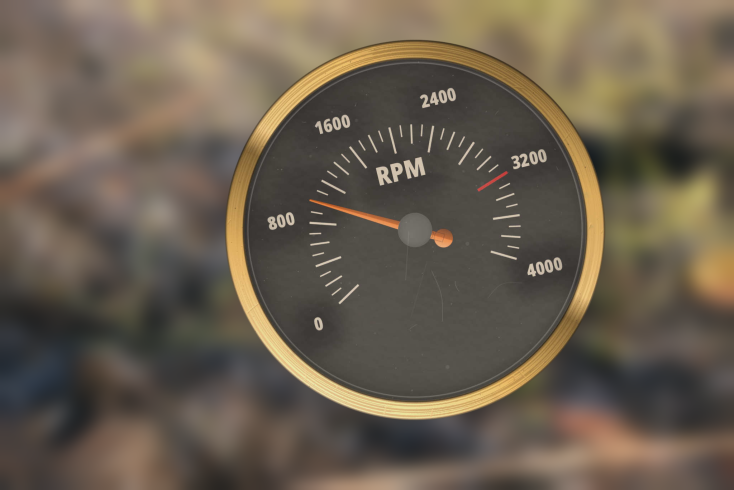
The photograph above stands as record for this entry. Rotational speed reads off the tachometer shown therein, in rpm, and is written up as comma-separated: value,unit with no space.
1000,rpm
